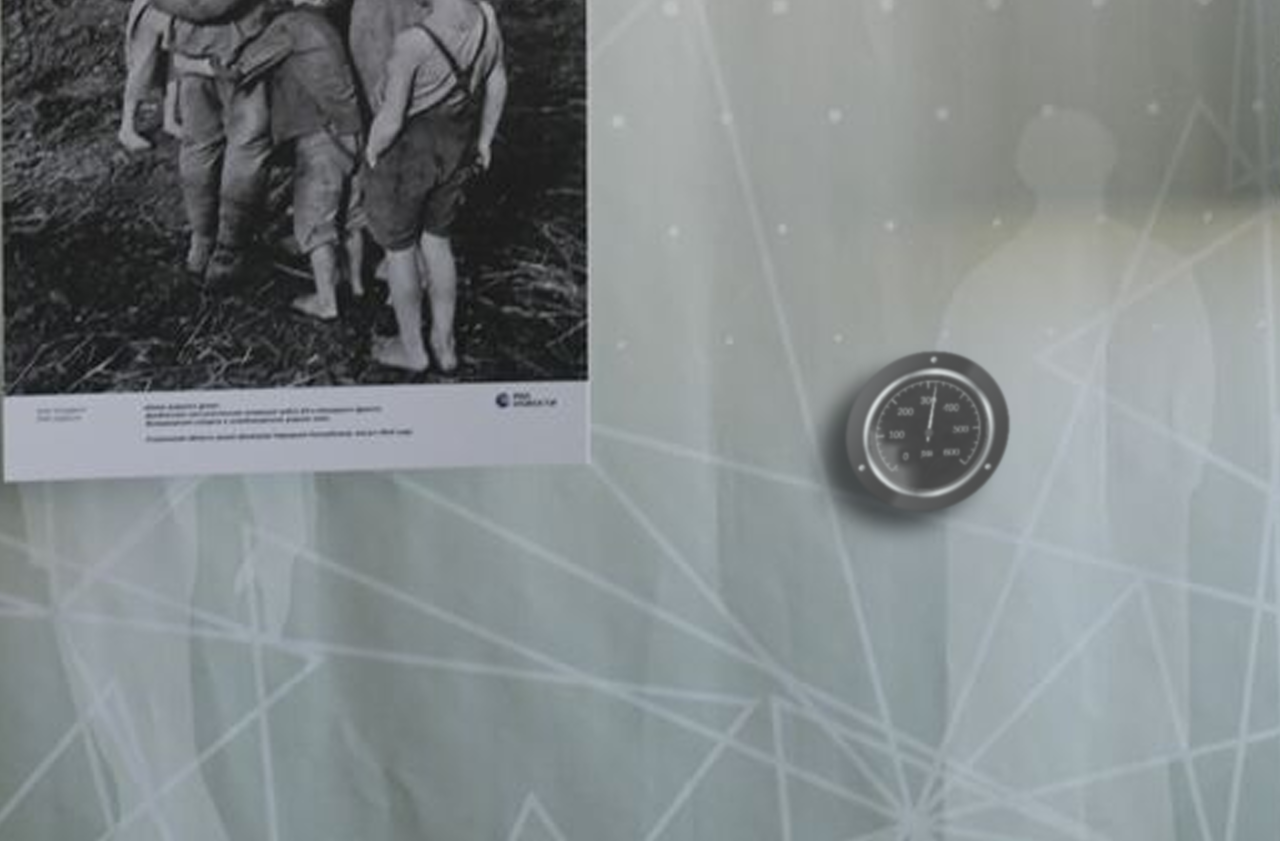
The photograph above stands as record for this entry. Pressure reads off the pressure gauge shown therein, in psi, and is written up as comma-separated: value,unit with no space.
320,psi
